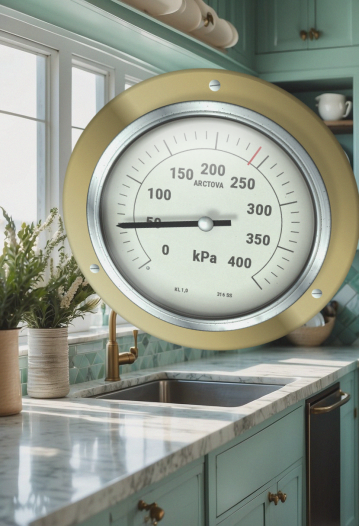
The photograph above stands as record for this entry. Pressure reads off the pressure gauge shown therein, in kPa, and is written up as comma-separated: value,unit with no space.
50,kPa
